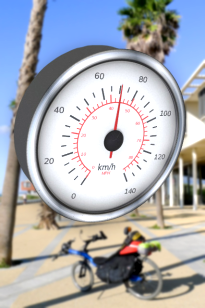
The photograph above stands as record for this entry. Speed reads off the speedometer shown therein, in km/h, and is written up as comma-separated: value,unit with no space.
70,km/h
